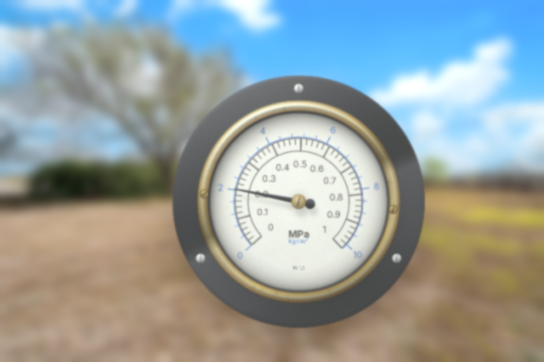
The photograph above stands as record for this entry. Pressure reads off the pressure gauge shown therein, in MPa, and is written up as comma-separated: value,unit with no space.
0.2,MPa
